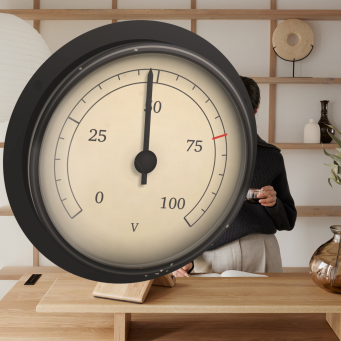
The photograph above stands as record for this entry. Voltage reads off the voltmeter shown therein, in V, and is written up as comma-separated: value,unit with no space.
47.5,V
